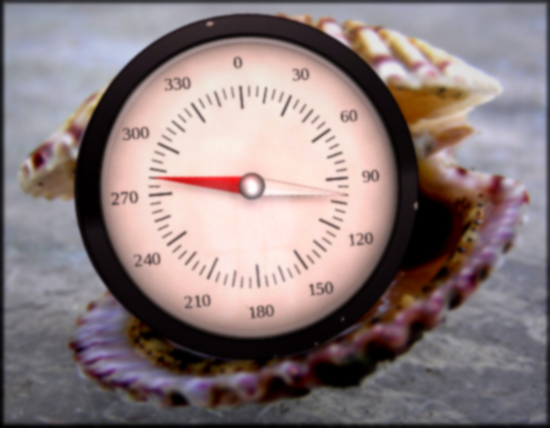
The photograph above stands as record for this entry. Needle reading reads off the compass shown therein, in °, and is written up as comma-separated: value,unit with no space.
280,°
